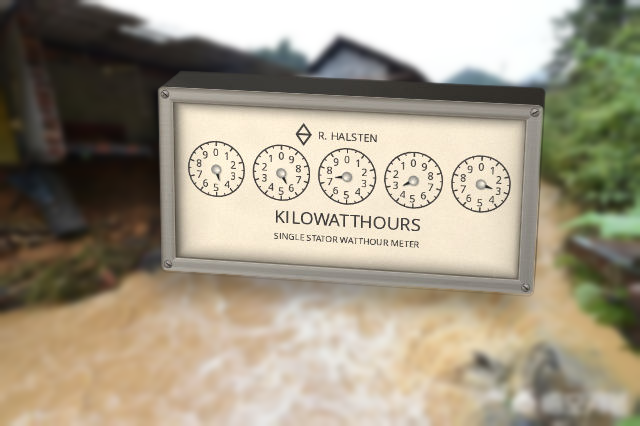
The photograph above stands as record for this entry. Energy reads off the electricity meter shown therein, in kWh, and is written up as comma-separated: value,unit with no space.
45733,kWh
